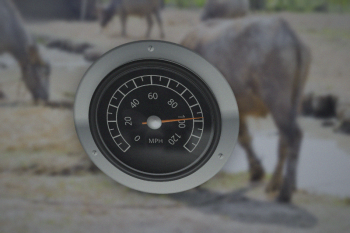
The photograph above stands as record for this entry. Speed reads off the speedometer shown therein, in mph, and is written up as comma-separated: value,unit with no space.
97.5,mph
